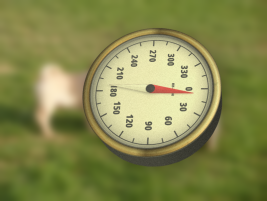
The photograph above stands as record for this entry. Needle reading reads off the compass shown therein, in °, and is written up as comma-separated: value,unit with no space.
7.5,°
